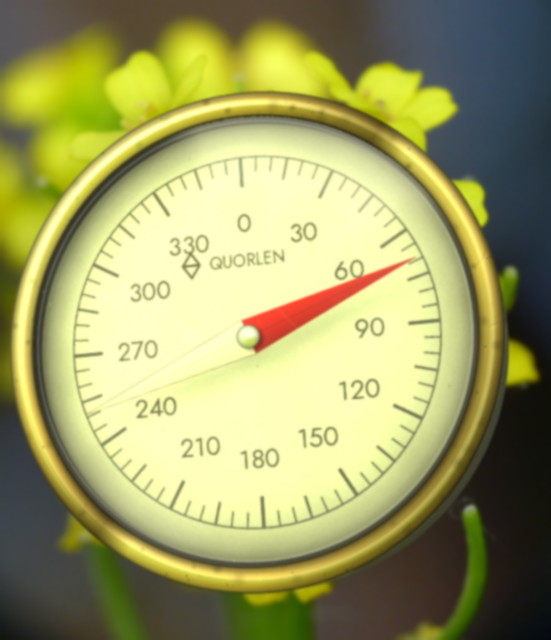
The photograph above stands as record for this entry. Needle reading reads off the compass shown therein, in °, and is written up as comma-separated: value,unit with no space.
70,°
